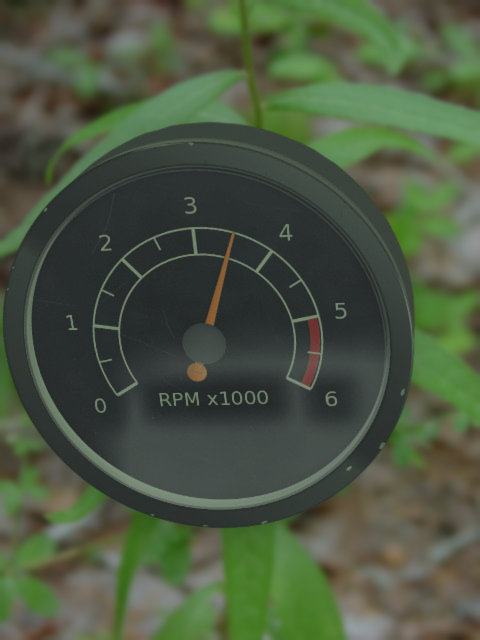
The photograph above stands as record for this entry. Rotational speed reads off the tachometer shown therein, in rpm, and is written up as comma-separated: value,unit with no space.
3500,rpm
